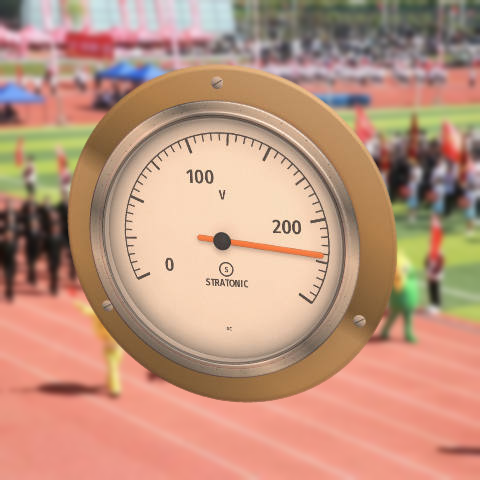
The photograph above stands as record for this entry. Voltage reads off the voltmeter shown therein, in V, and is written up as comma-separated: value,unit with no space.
220,V
